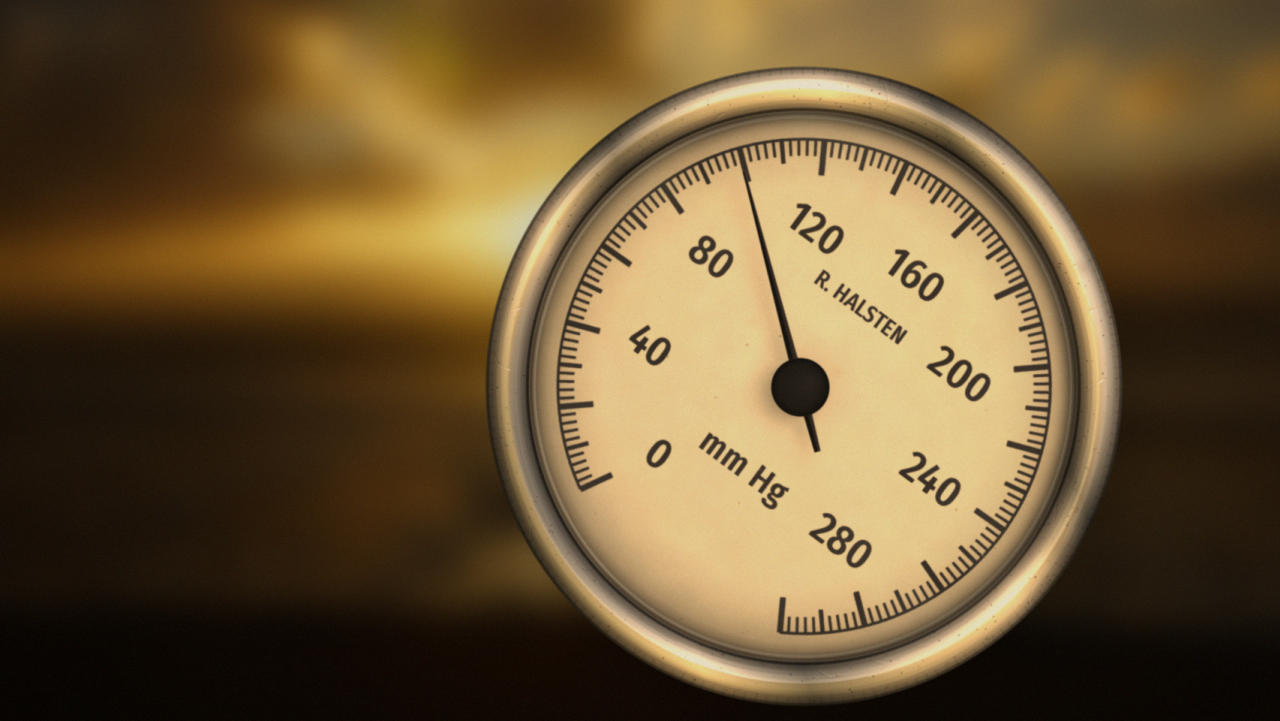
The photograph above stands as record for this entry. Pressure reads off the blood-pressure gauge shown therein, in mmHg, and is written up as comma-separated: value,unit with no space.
100,mmHg
